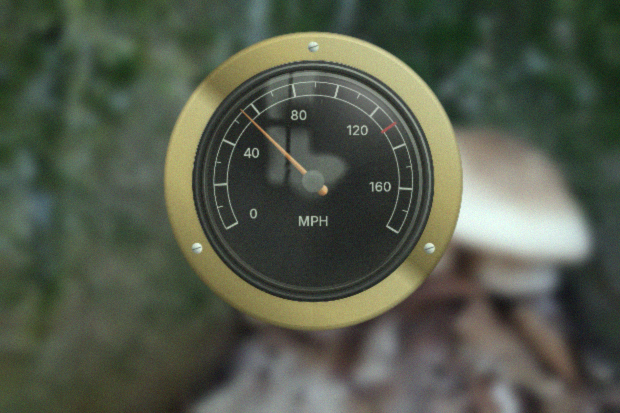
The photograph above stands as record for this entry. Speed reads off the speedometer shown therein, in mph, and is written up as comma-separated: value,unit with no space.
55,mph
